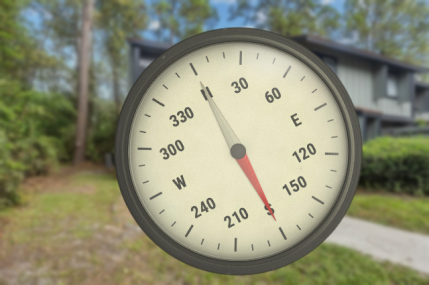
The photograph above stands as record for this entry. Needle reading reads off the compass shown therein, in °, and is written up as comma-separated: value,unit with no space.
180,°
